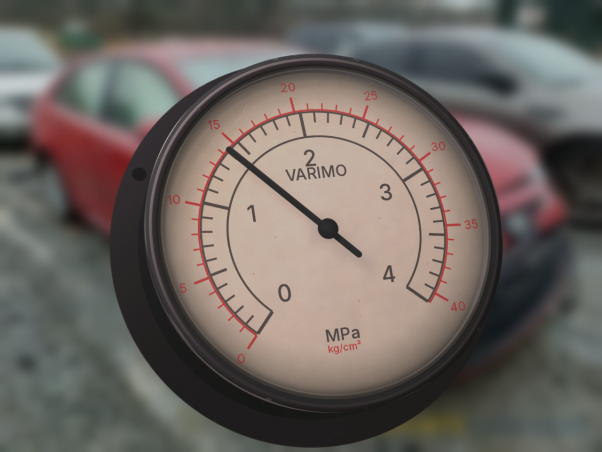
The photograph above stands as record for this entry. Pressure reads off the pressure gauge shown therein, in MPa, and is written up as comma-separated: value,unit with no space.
1.4,MPa
